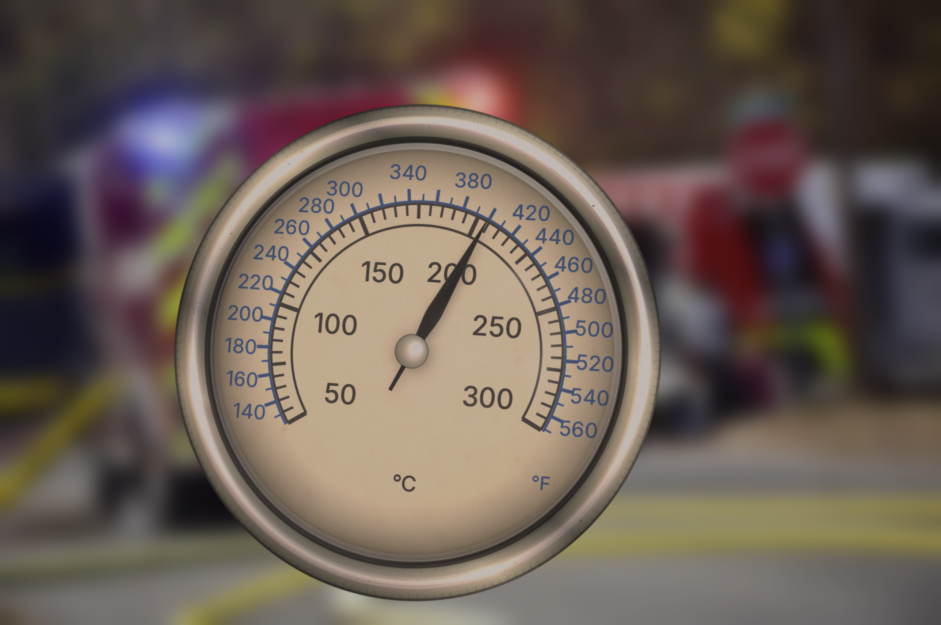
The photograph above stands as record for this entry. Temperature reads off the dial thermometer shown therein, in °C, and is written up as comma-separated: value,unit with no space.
205,°C
